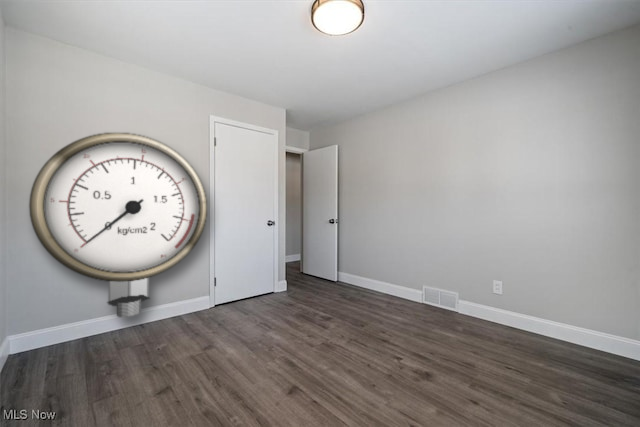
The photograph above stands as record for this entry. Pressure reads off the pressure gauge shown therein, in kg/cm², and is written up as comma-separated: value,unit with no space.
0,kg/cm²
